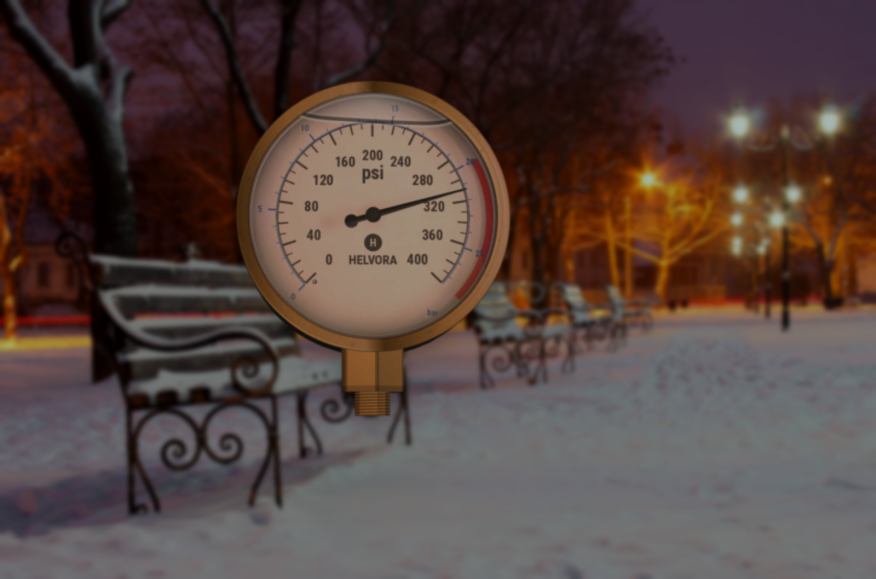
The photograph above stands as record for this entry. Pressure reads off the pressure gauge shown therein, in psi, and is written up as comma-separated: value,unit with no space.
310,psi
